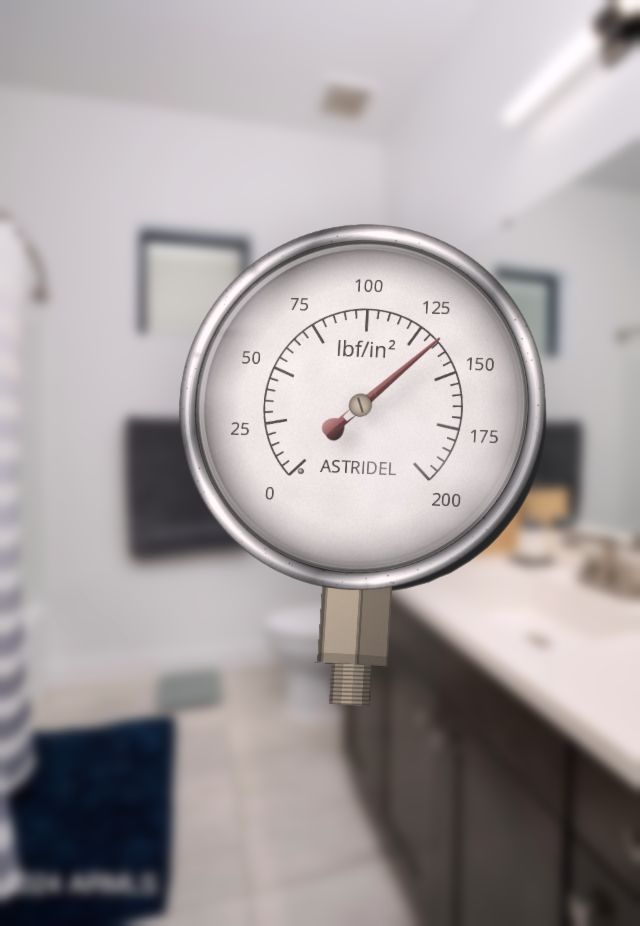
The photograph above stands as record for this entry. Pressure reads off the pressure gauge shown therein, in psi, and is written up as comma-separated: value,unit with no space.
135,psi
